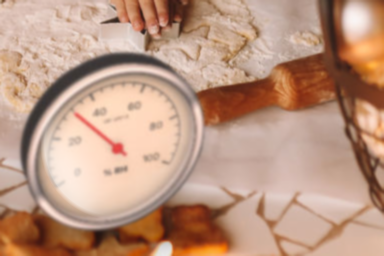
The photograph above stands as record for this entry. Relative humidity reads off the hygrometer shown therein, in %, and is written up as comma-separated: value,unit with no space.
32,%
